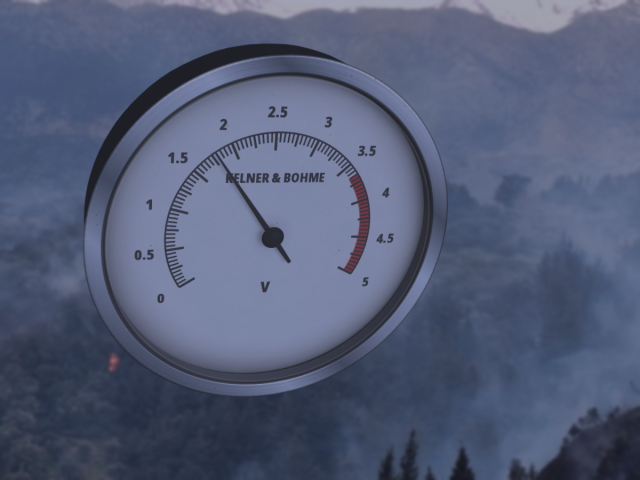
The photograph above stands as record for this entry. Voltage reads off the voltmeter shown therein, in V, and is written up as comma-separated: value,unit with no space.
1.8,V
